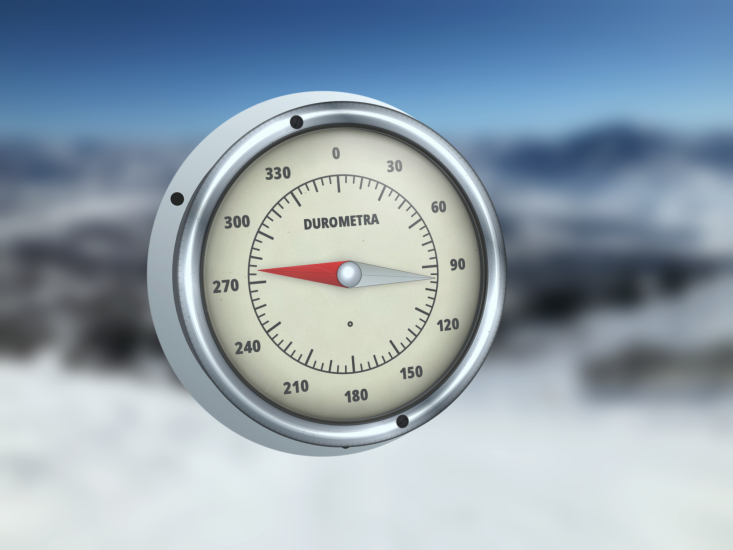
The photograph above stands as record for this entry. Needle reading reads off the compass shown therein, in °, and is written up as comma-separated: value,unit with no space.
277.5,°
